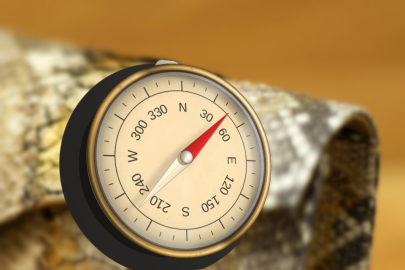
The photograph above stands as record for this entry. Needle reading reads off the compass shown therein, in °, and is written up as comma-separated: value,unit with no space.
45,°
